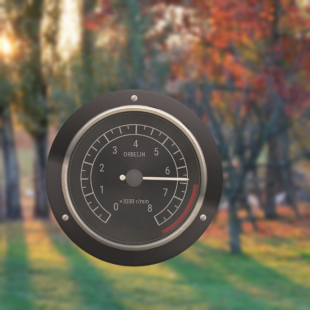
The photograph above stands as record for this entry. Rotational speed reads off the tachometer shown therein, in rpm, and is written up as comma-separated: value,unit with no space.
6375,rpm
